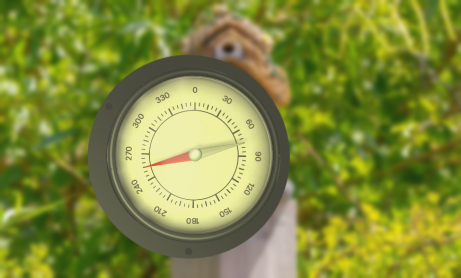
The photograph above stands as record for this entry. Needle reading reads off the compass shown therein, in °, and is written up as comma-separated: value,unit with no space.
255,°
